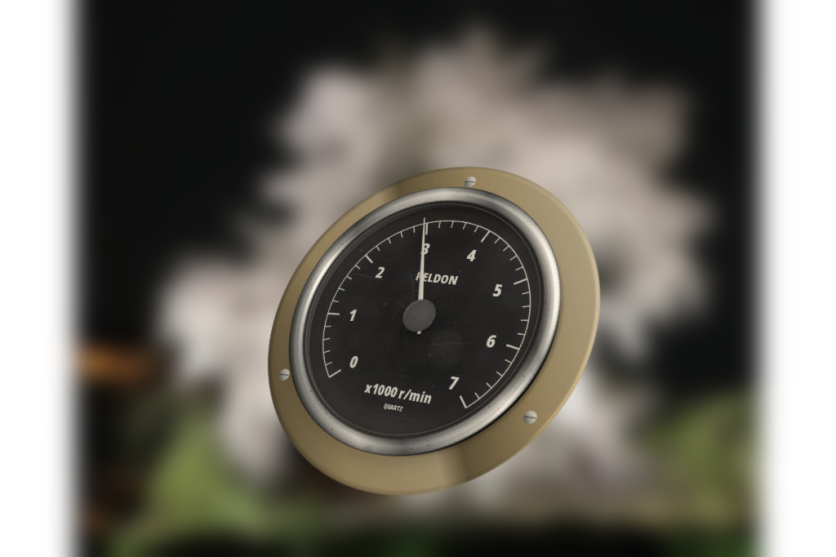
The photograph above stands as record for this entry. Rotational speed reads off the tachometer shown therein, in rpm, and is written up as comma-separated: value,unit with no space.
3000,rpm
